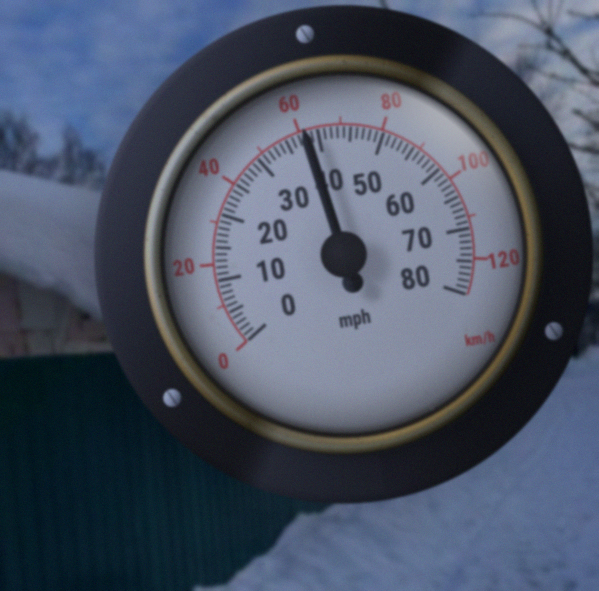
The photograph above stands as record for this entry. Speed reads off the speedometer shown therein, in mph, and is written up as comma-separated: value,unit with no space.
38,mph
